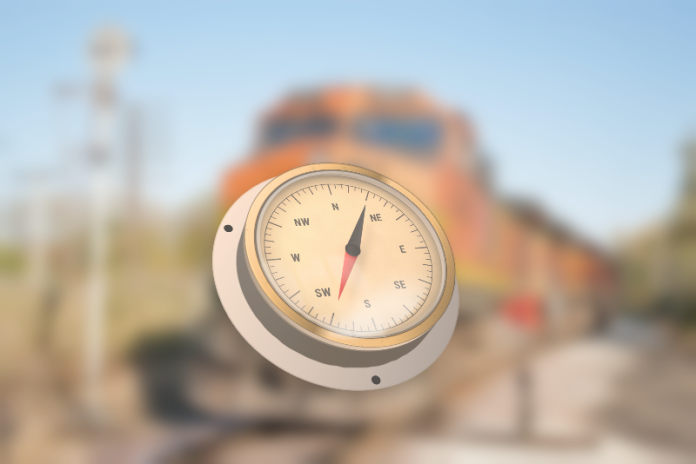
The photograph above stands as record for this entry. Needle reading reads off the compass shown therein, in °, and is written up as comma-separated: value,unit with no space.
210,°
